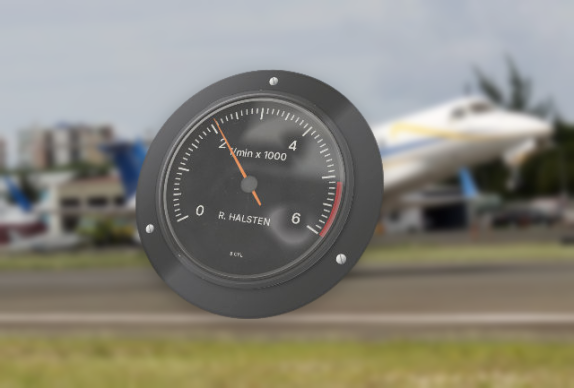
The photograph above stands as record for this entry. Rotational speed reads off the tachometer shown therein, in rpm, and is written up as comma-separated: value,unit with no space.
2100,rpm
